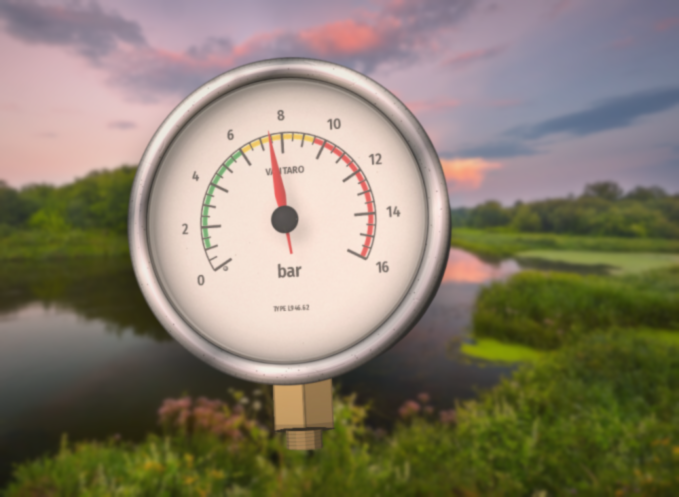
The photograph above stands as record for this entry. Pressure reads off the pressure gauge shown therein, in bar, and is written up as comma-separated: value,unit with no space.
7.5,bar
